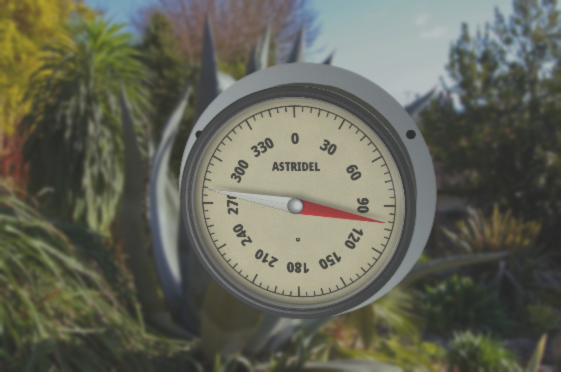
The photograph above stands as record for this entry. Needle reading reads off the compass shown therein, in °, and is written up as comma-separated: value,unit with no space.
100,°
